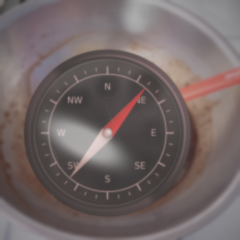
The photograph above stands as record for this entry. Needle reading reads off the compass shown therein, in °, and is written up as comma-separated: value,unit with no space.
40,°
